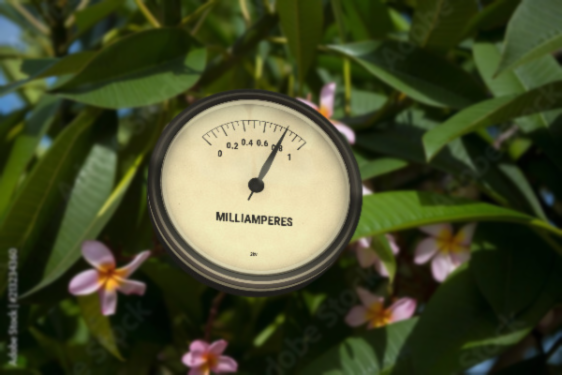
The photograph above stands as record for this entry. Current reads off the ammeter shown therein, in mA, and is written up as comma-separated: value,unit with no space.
0.8,mA
